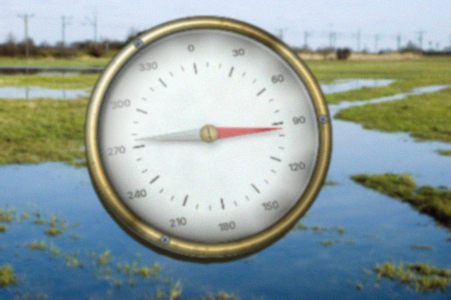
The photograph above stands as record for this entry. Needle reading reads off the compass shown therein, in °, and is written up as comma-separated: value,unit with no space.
95,°
